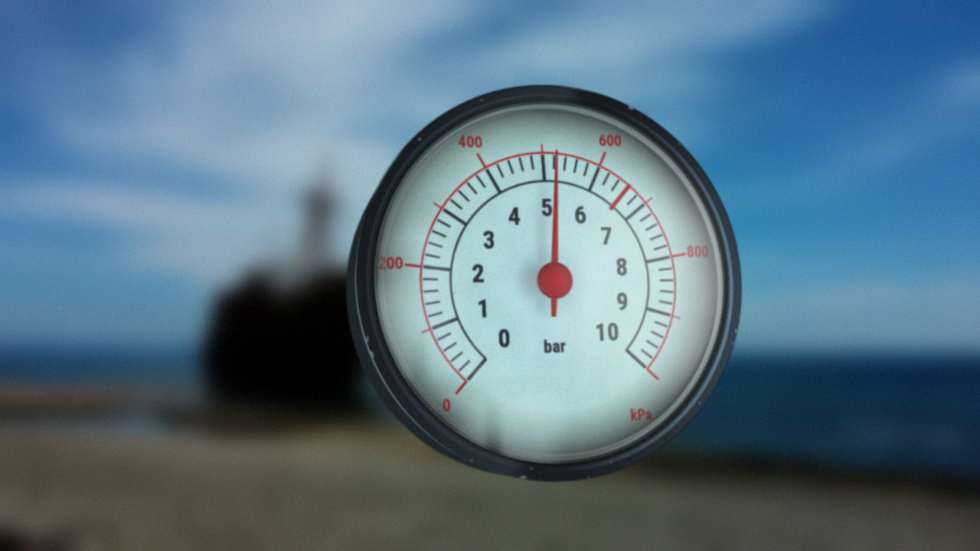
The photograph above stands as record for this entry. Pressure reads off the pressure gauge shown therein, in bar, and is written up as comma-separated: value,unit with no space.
5.2,bar
